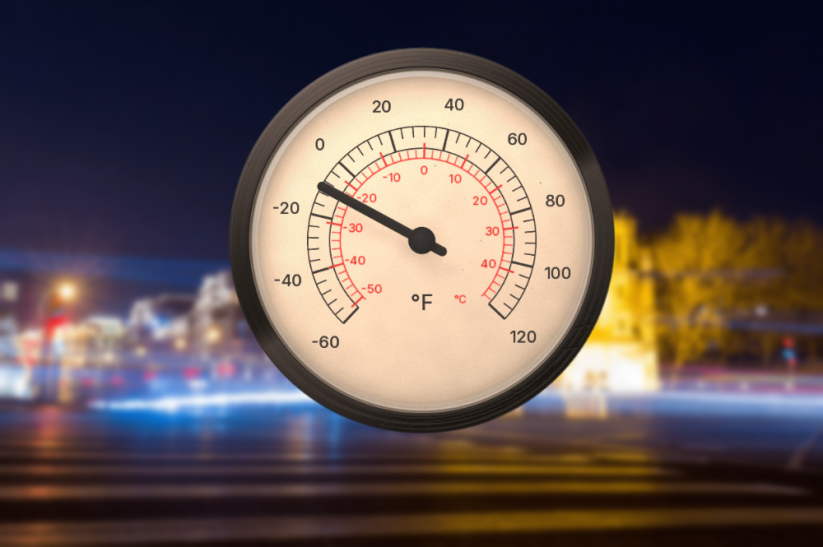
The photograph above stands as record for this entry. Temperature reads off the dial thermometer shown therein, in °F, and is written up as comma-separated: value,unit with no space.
-10,°F
